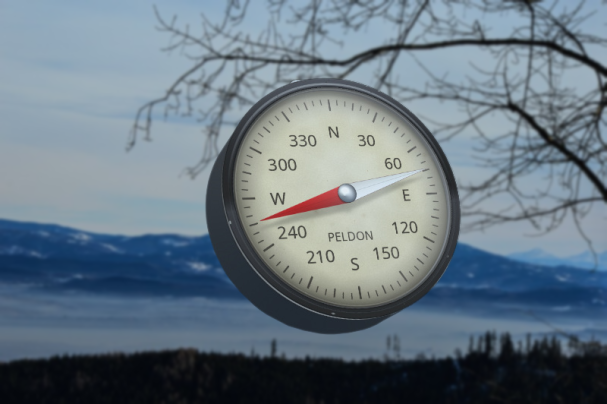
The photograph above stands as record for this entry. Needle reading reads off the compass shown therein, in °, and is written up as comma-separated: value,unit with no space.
255,°
